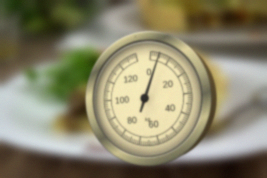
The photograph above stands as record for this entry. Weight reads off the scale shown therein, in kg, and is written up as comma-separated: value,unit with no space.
5,kg
